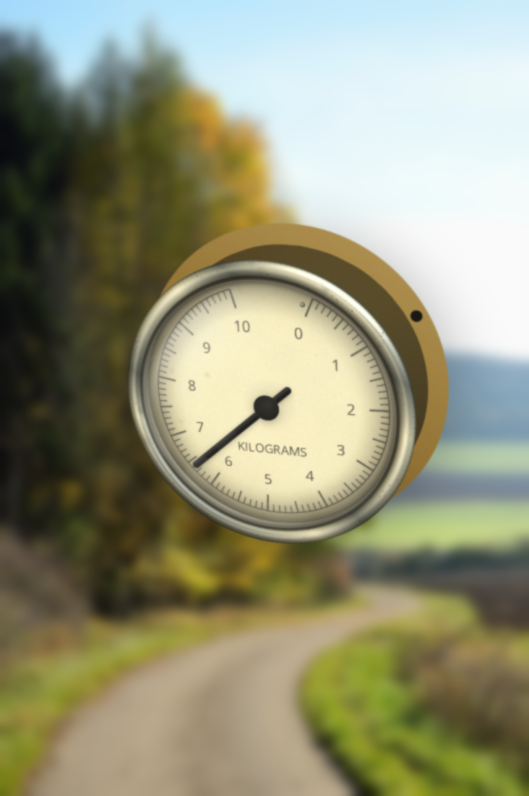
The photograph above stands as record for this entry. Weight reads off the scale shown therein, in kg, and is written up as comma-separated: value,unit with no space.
6.4,kg
